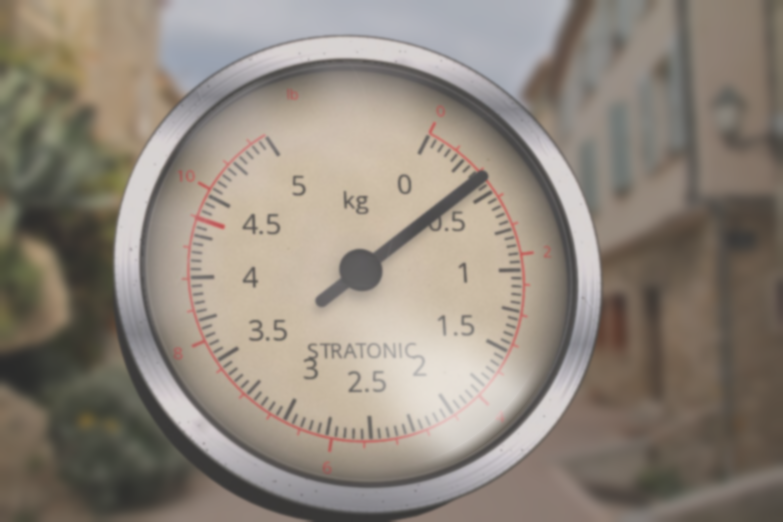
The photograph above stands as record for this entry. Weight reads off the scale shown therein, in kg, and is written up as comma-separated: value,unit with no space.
0.4,kg
